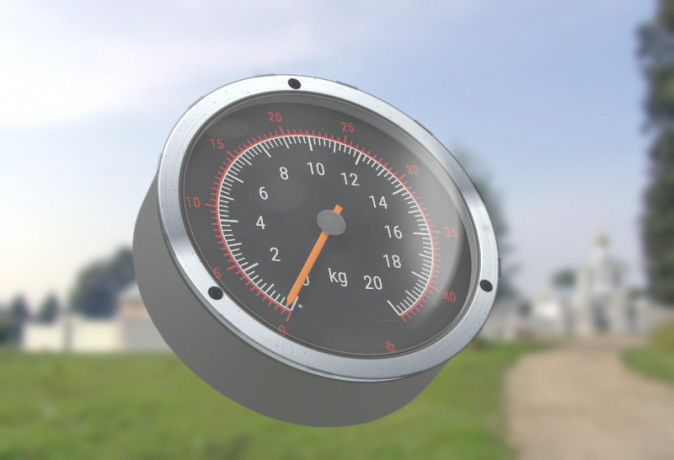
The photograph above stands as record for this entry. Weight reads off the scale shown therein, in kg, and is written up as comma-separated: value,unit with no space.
0.2,kg
